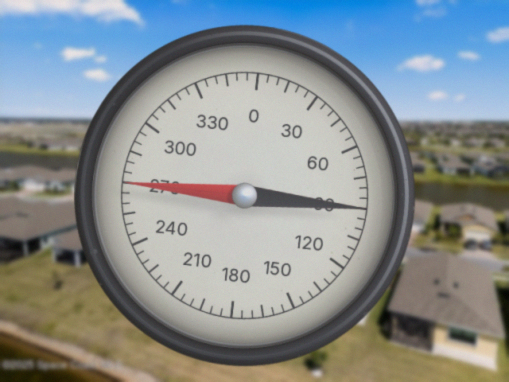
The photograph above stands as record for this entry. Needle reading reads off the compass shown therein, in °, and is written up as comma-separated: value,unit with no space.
270,°
